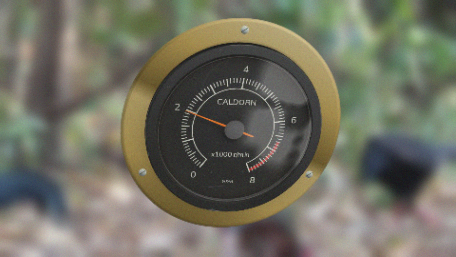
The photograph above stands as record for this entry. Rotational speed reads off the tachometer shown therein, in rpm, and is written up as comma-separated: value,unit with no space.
2000,rpm
